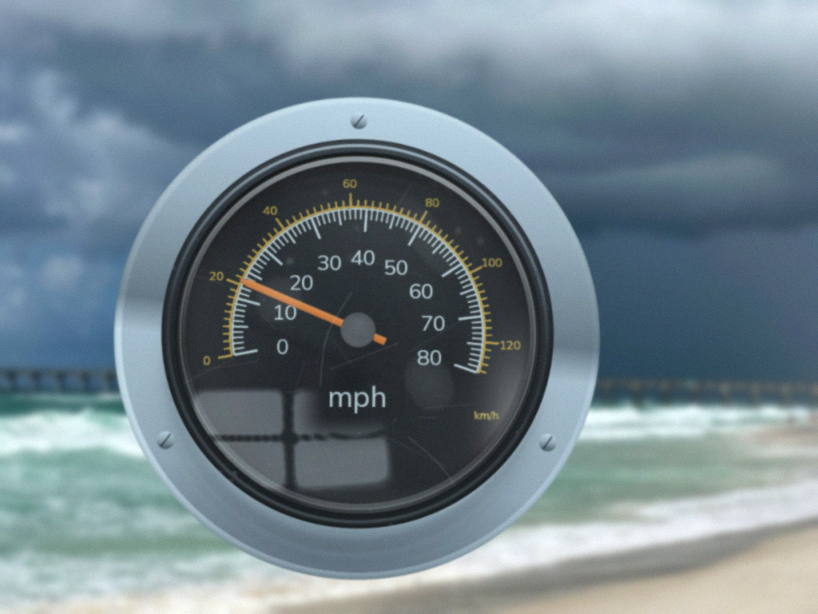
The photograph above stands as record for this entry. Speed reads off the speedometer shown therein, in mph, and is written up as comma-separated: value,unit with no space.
13,mph
